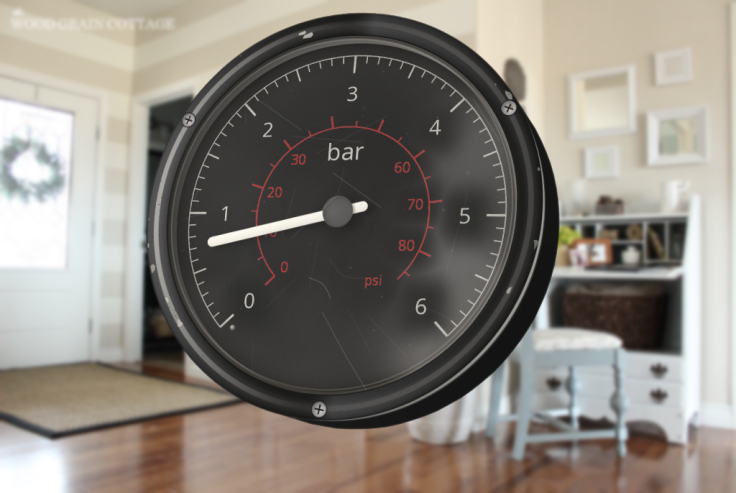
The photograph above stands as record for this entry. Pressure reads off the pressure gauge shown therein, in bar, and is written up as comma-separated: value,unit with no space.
0.7,bar
